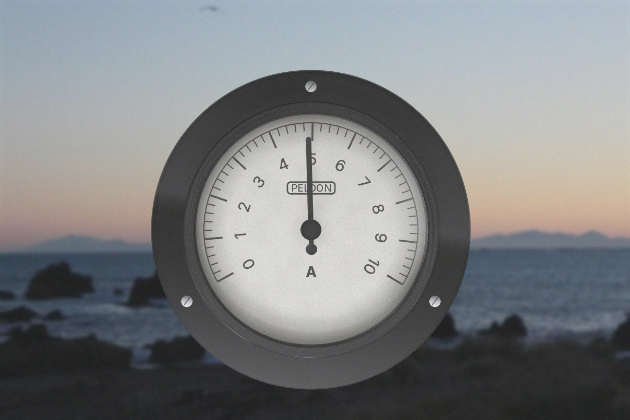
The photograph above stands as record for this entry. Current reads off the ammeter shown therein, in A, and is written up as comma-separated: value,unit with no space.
4.9,A
